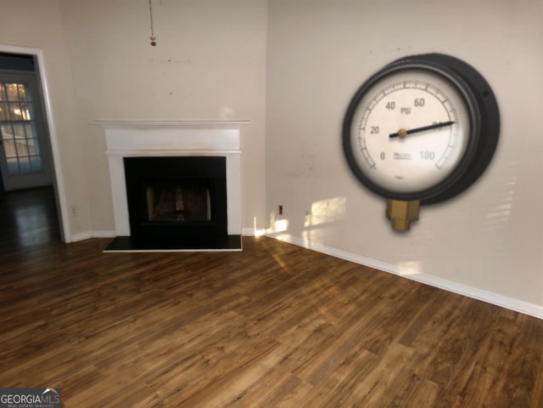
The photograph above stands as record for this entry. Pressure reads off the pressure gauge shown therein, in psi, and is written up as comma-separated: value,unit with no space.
80,psi
